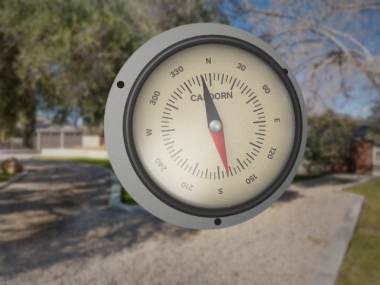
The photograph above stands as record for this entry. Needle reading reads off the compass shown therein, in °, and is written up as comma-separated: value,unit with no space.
170,°
